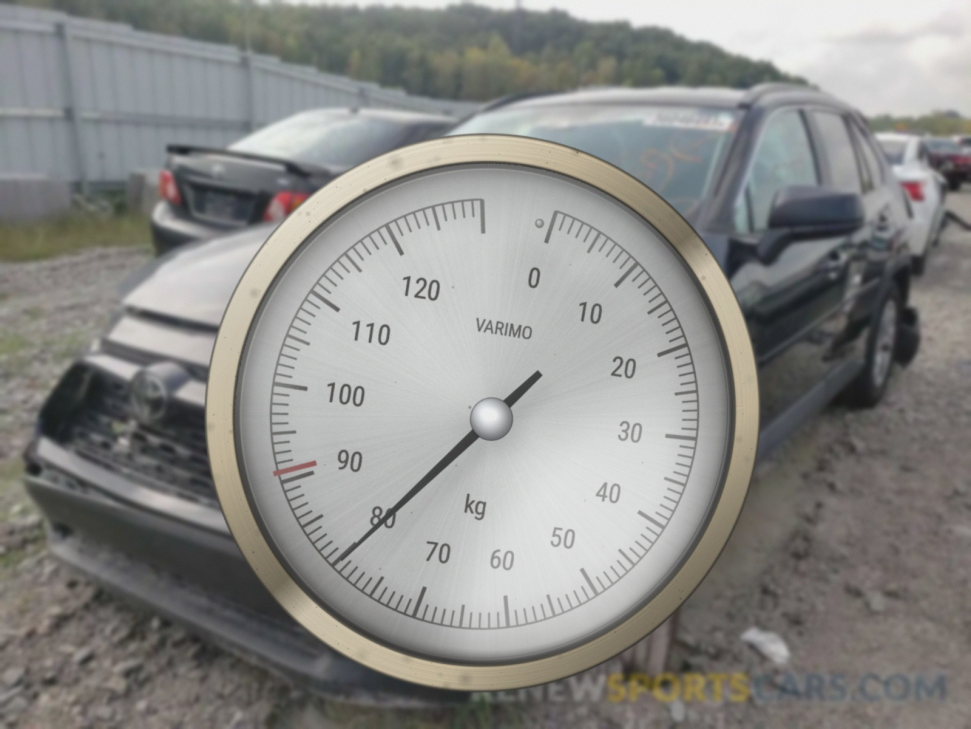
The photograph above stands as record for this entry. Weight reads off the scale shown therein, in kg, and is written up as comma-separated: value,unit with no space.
80,kg
